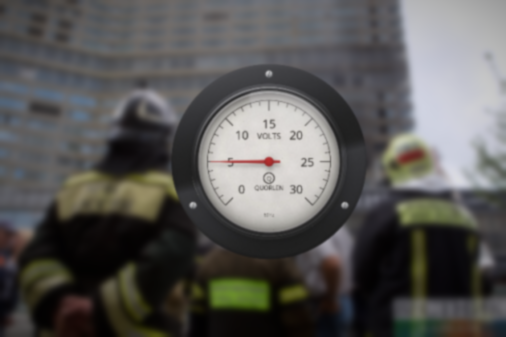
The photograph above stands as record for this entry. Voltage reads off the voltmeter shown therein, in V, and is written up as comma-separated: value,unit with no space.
5,V
